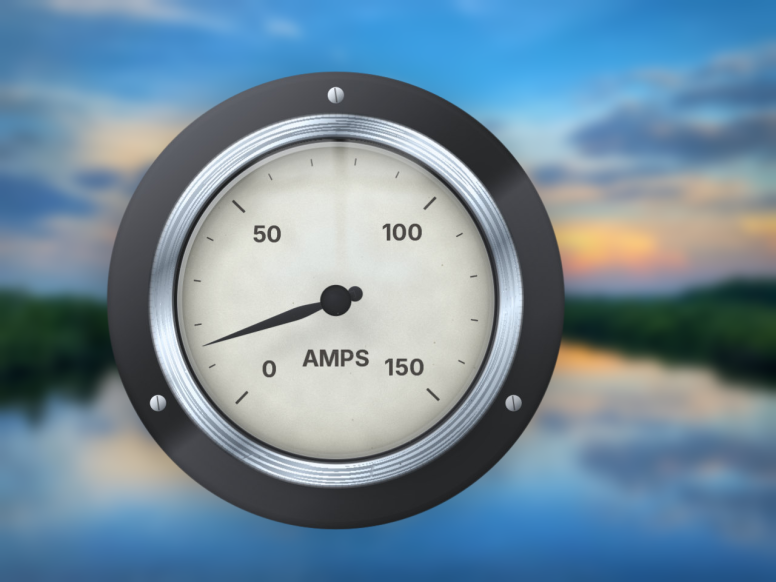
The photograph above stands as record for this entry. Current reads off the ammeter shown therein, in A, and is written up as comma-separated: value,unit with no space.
15,A
